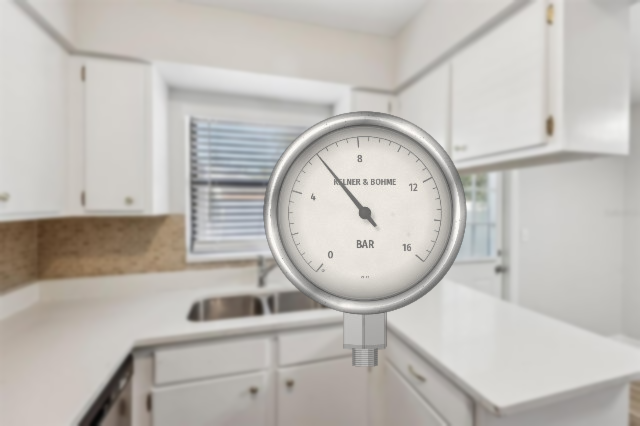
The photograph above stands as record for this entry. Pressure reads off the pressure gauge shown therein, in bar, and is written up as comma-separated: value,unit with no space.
6,bar
